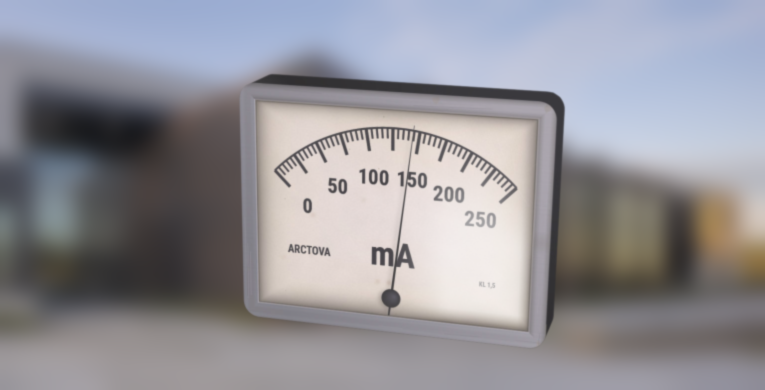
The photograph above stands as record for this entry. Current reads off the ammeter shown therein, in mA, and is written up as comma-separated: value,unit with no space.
145,mA
